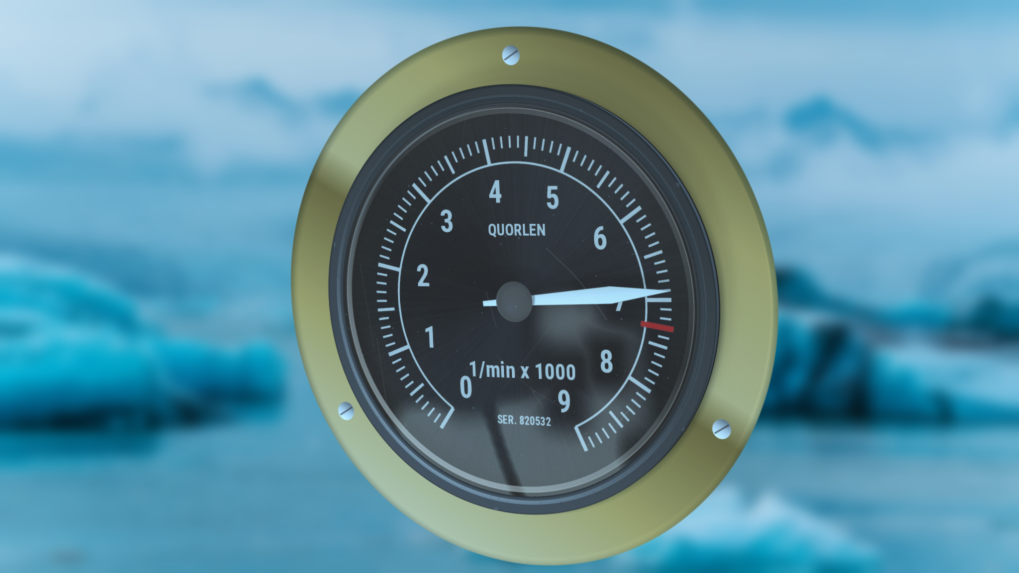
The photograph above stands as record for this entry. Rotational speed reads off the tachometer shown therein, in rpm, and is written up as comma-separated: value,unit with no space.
6900,rpm
